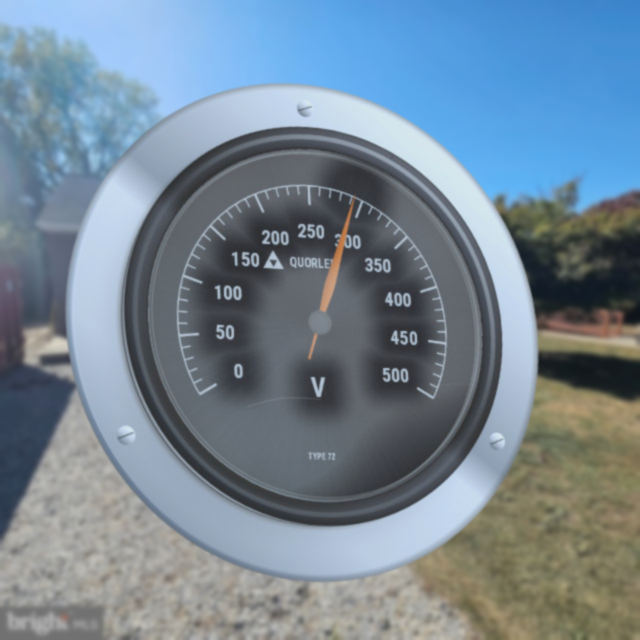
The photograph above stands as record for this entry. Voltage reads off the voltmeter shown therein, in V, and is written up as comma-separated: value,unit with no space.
290,V
